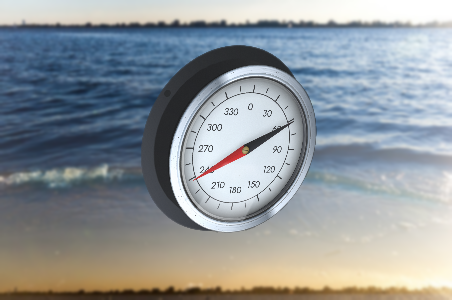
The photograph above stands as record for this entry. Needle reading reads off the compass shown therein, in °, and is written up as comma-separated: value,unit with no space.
240,°
